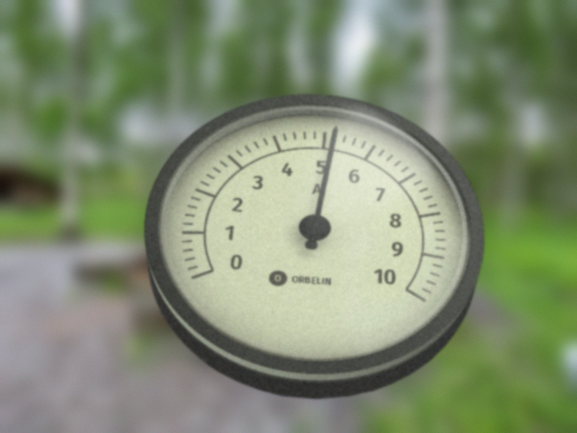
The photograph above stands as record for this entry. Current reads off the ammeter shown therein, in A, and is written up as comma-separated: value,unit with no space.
5.2,A
